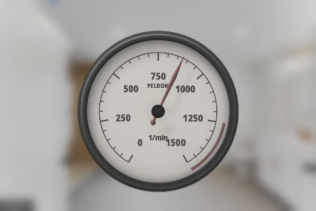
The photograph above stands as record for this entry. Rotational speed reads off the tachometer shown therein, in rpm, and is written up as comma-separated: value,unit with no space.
875,rpm
